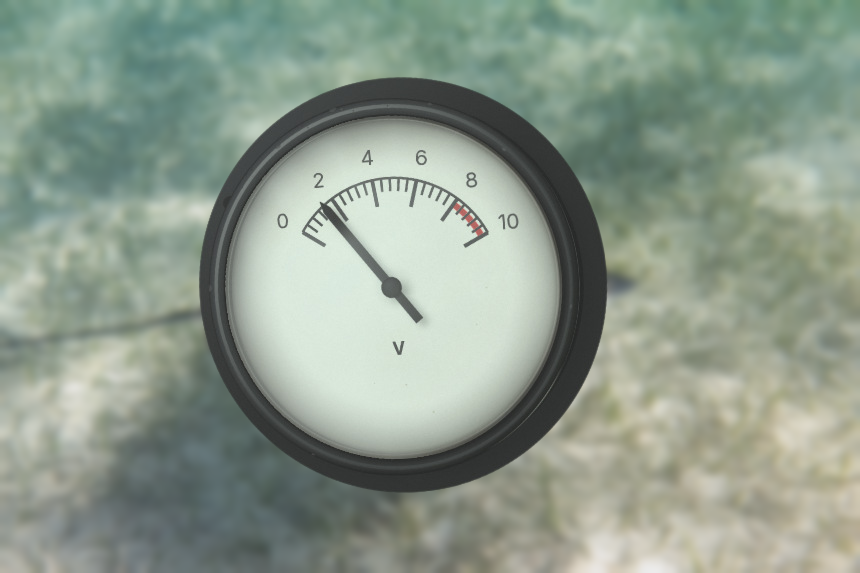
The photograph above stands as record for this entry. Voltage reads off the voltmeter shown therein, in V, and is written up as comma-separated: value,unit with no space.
1.6,V
